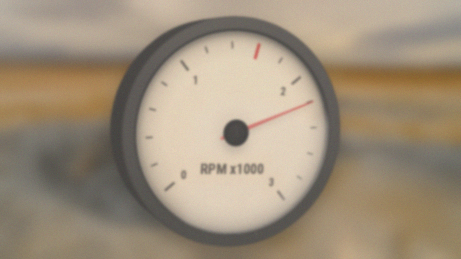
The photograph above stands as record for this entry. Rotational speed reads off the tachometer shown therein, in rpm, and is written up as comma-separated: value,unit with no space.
2200,rpm
